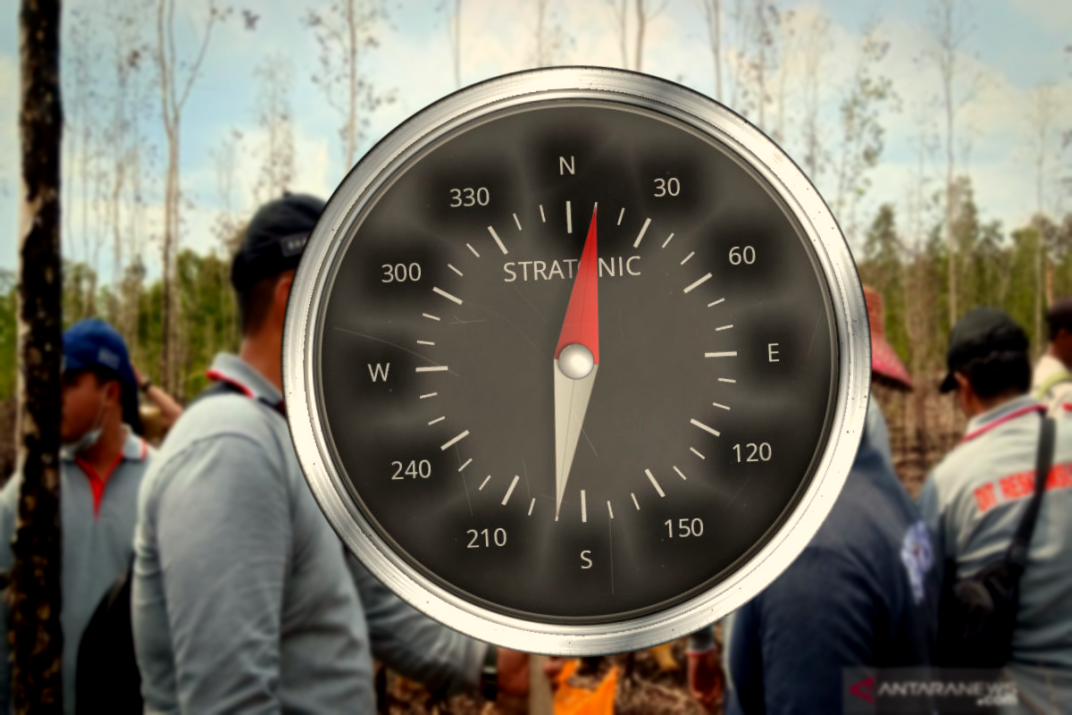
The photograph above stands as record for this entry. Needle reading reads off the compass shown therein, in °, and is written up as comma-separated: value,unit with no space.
10,°
